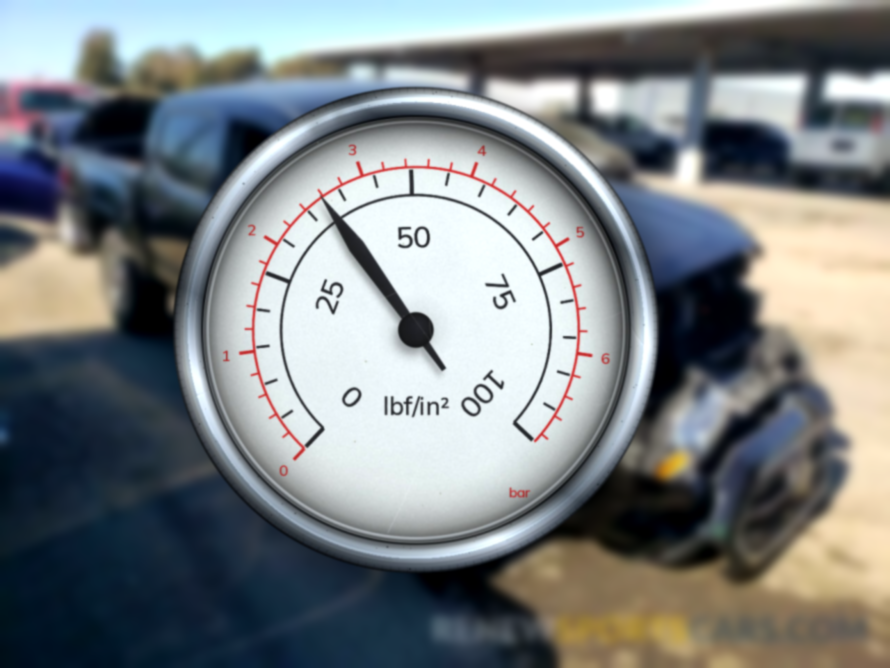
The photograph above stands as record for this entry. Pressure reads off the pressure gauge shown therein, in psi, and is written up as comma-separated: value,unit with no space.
37.5,psi
